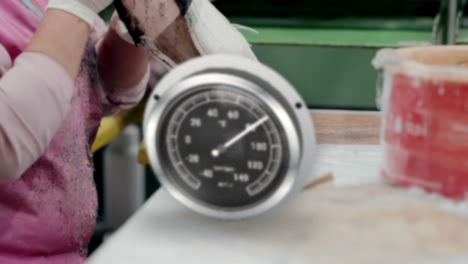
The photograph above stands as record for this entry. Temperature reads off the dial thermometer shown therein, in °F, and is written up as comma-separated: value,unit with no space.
80,°F
